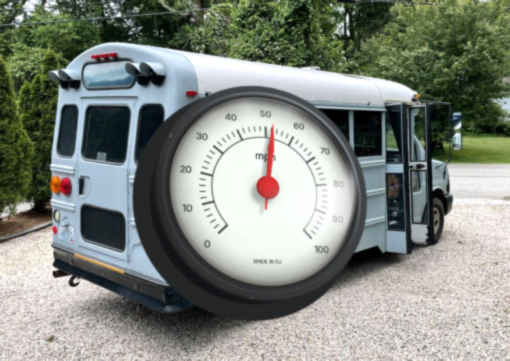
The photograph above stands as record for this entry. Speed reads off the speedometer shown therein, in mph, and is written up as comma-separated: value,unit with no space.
52,mph
